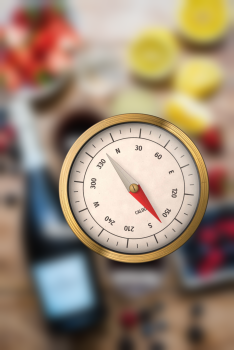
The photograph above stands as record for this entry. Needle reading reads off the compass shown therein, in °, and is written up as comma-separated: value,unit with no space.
165,°
